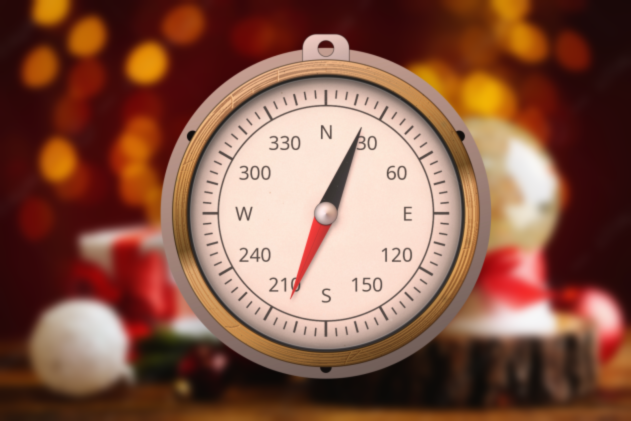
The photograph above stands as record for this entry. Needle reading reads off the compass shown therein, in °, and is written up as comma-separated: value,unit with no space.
202.5,°
